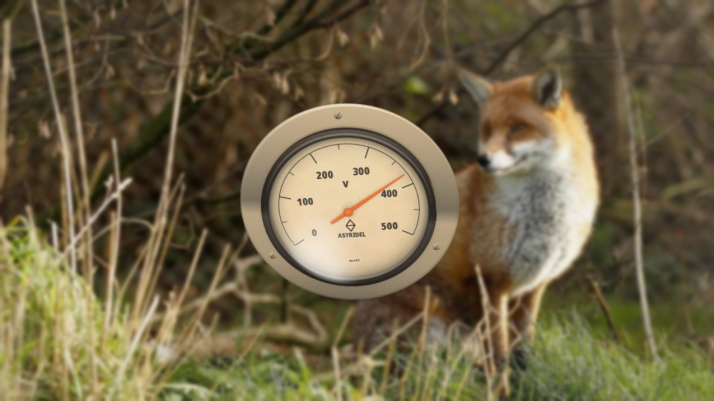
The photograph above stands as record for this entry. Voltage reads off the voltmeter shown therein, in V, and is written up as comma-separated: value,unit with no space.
375,V
